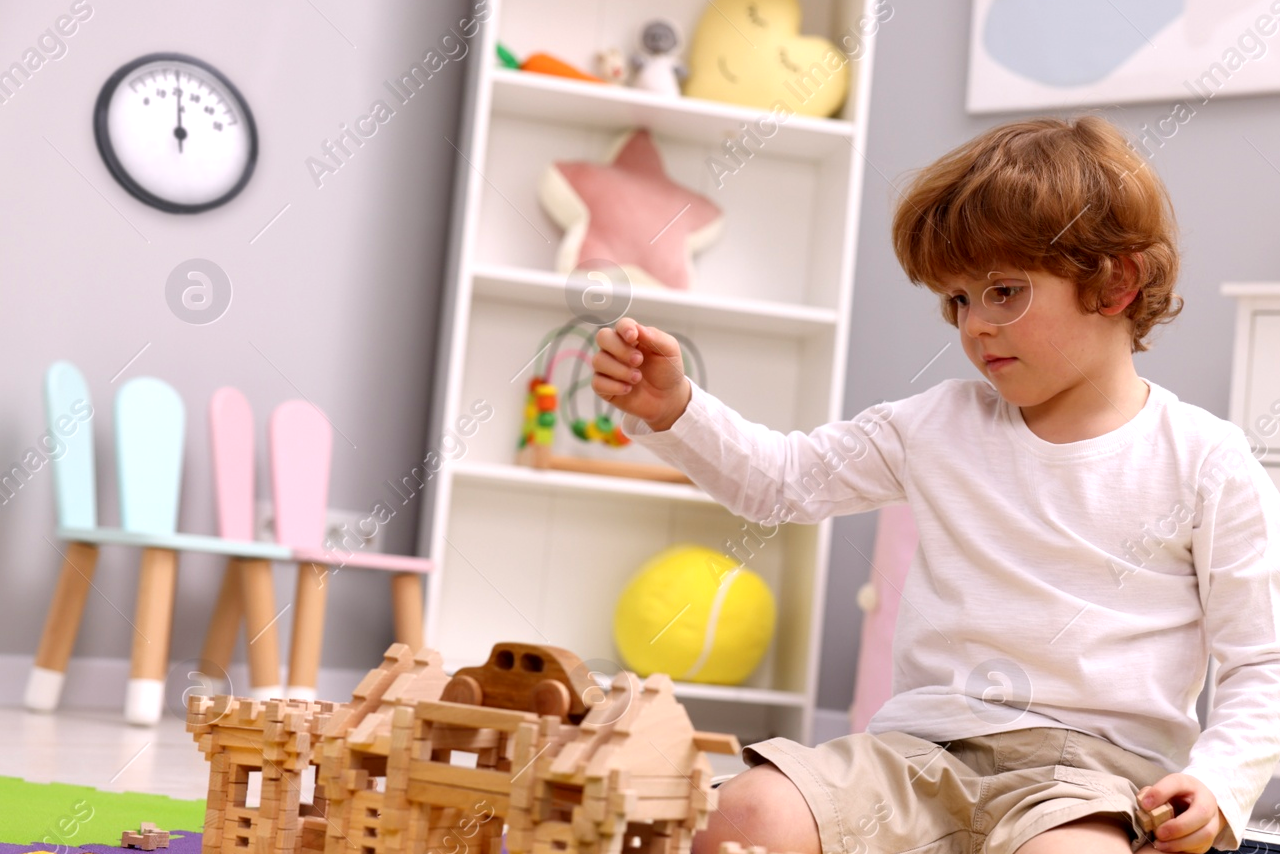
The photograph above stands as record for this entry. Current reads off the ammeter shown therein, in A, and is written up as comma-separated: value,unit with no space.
20,A
